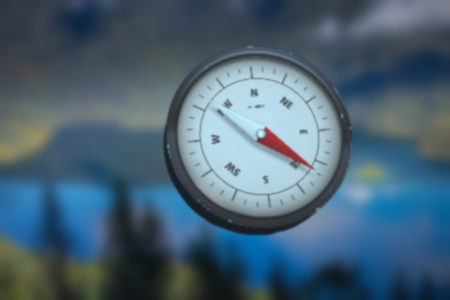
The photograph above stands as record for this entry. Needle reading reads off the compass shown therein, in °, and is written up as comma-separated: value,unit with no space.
130,°
